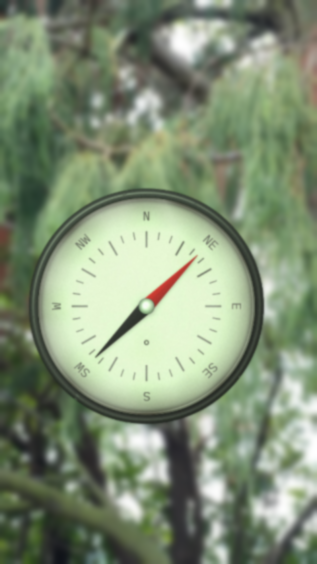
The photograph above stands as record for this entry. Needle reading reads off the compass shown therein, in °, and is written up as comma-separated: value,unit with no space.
45,°
